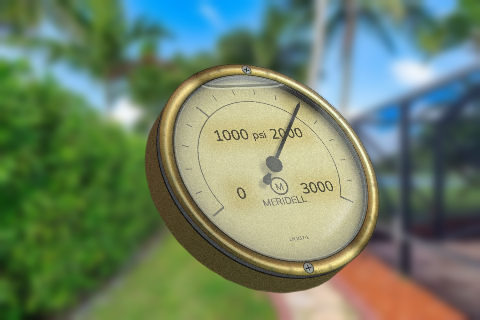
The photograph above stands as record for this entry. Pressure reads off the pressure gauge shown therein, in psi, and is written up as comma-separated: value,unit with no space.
2000,psi
